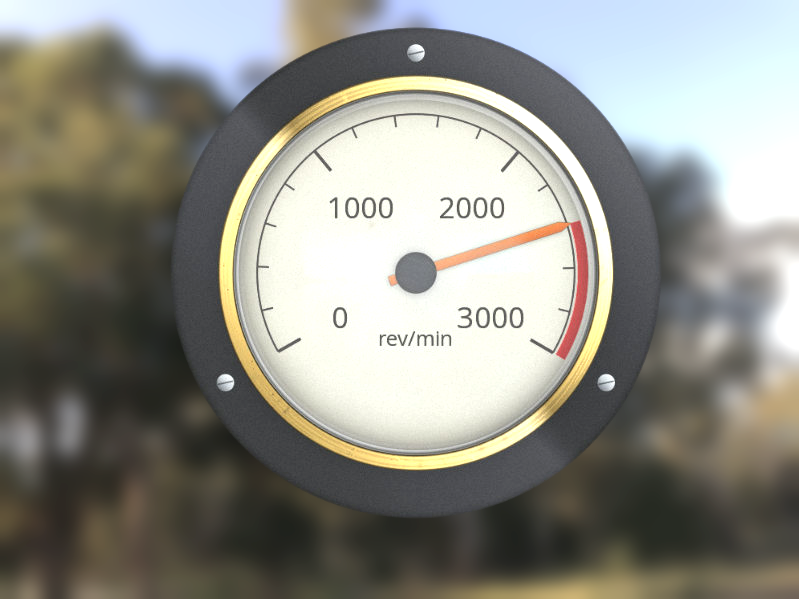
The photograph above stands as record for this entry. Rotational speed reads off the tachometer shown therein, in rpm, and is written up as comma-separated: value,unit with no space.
2400,rpm
